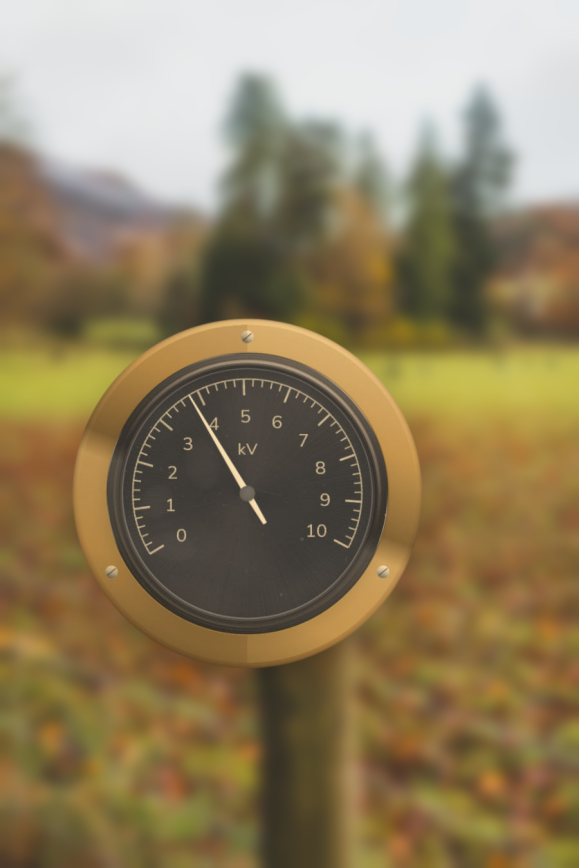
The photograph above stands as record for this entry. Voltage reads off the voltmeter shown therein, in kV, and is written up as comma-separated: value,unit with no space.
3.8,kV
